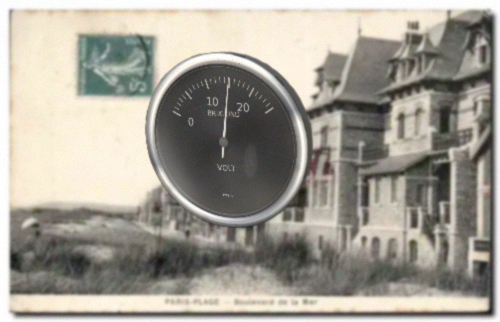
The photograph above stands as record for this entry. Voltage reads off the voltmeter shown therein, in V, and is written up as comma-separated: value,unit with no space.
15,V
